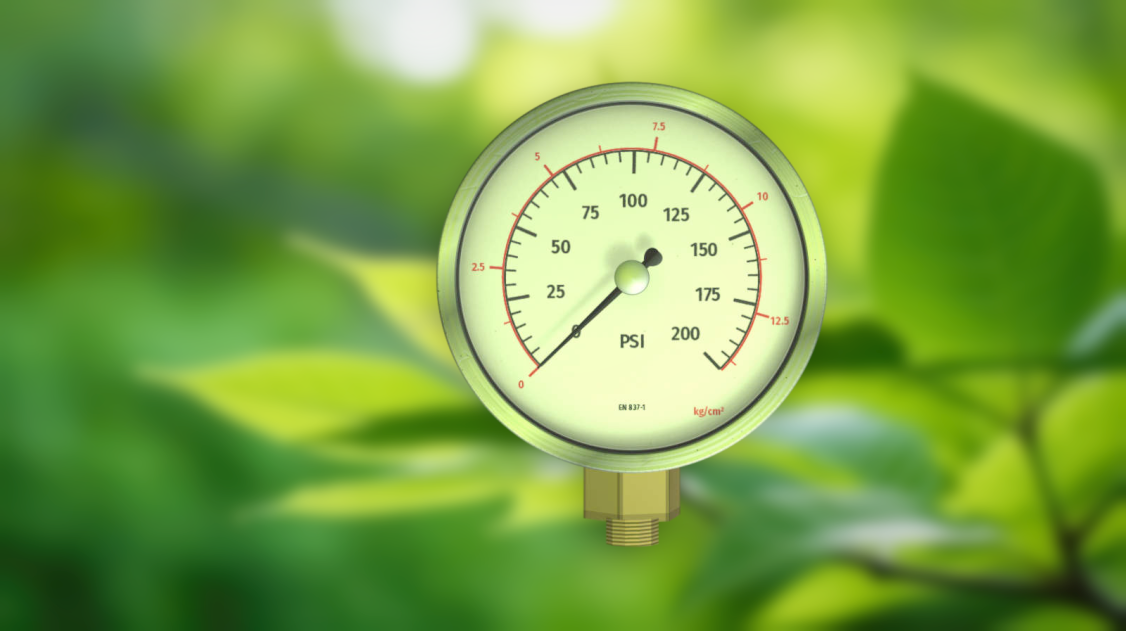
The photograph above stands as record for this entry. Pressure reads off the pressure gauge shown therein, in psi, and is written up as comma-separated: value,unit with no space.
0,psi
